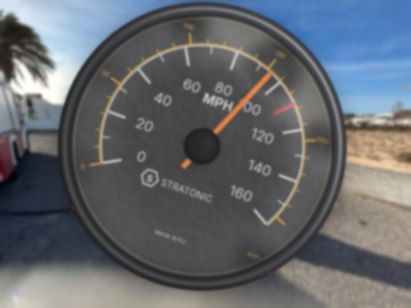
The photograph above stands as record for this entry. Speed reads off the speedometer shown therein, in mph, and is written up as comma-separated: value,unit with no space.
95,mph
